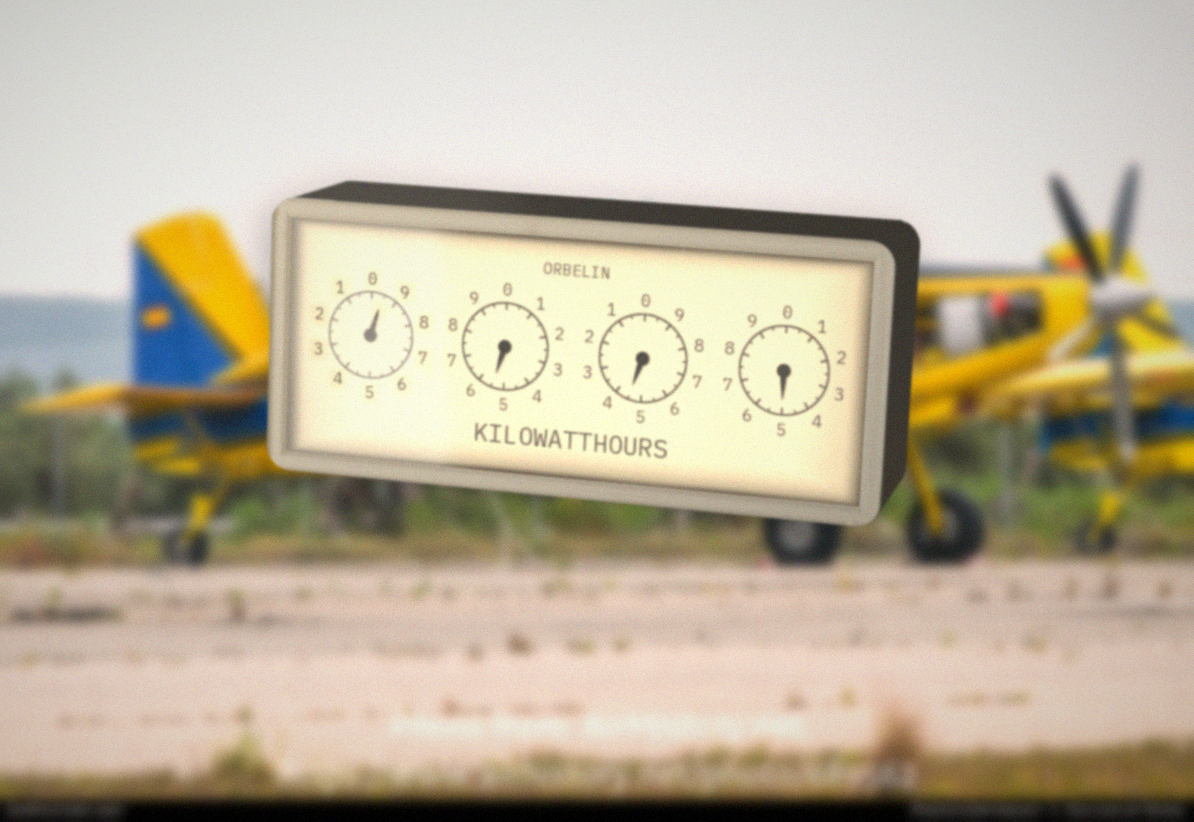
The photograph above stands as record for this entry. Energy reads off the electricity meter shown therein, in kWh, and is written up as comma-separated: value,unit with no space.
9545,kWh
